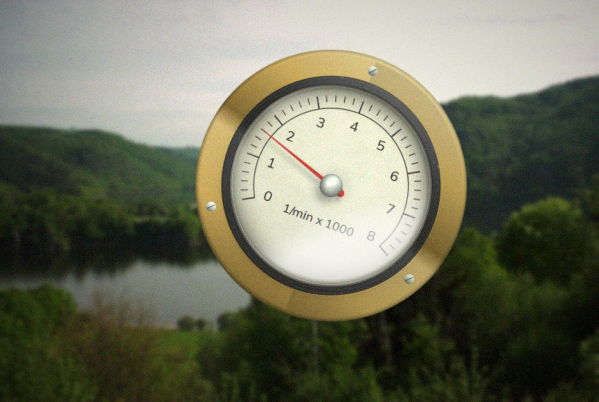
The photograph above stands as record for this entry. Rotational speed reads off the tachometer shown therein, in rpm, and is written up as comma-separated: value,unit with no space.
1600,rpm
